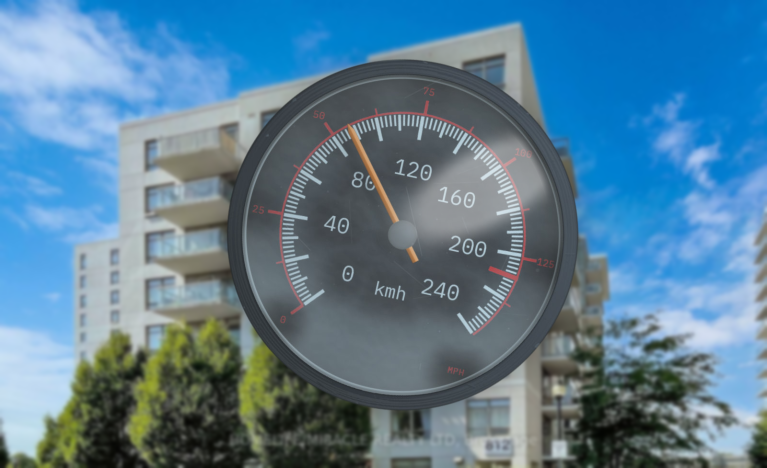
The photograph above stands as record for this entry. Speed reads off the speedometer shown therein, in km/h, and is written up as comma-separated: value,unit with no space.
88,km/h
